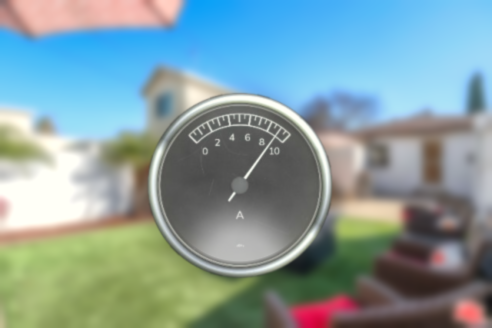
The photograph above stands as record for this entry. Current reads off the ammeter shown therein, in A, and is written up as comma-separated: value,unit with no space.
9,A
